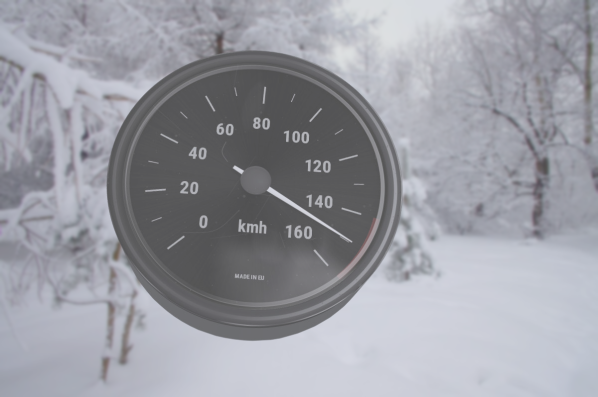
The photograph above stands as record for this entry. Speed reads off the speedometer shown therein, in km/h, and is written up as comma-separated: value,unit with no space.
150,km/h
